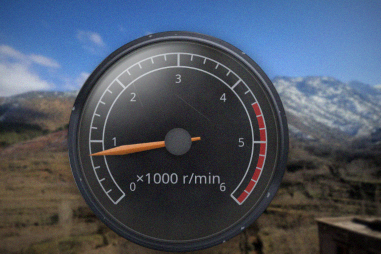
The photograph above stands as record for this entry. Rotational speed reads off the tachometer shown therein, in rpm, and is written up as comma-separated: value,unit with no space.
800,rpm
